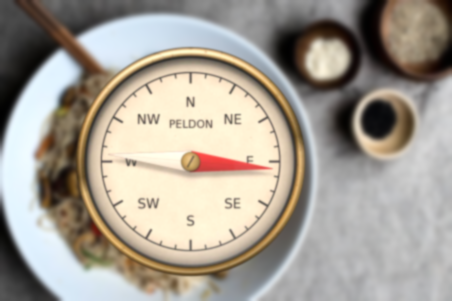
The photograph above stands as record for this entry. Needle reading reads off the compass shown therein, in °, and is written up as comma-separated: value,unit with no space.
95,°
